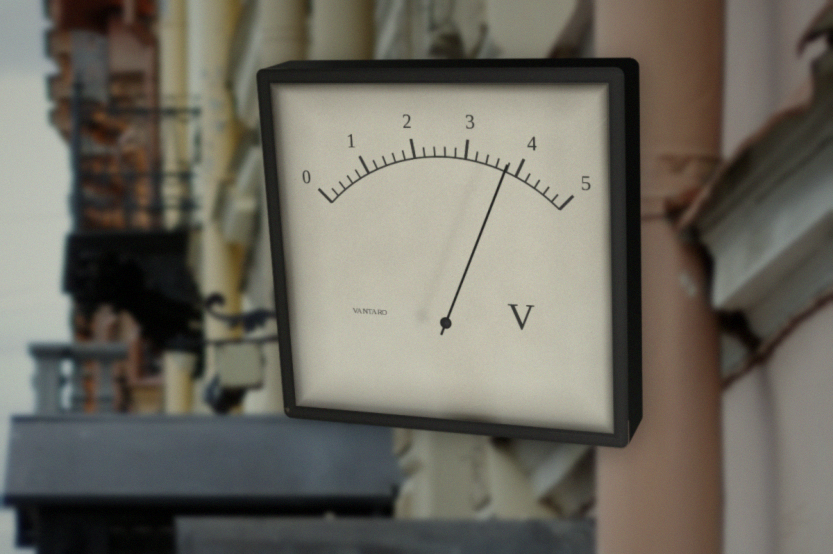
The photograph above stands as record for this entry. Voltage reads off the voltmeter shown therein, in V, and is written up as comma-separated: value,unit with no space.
3.8,V
